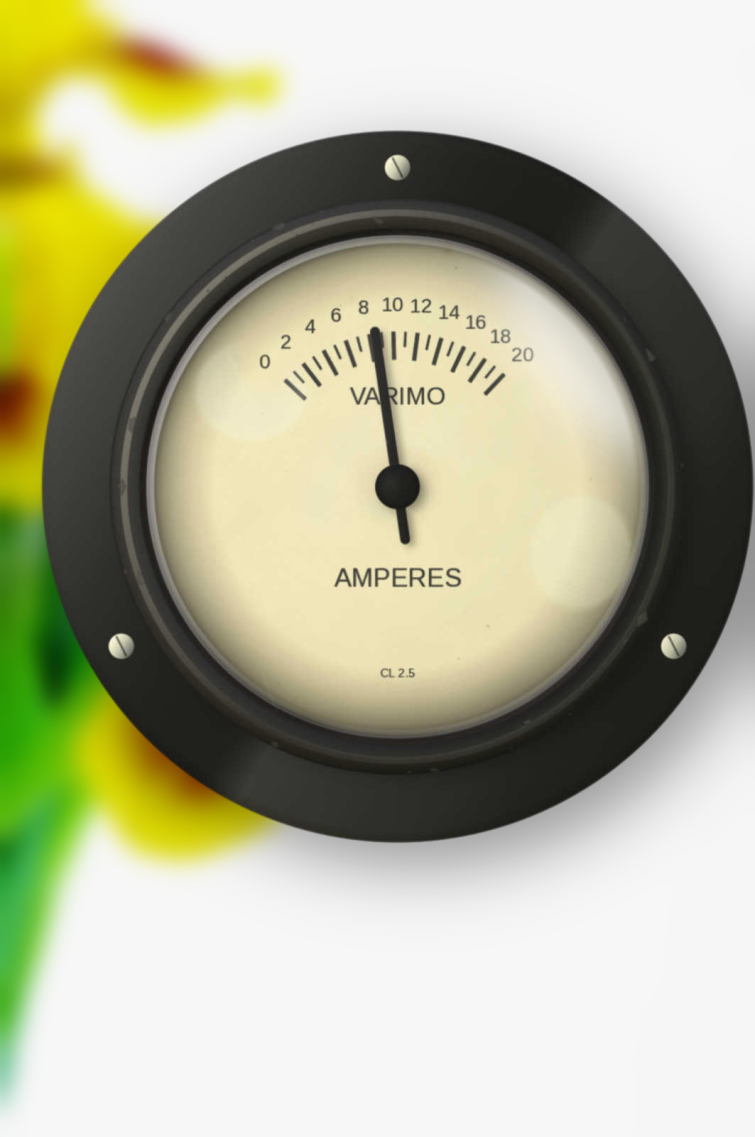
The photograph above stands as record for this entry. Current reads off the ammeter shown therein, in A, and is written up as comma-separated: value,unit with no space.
8.5,A
